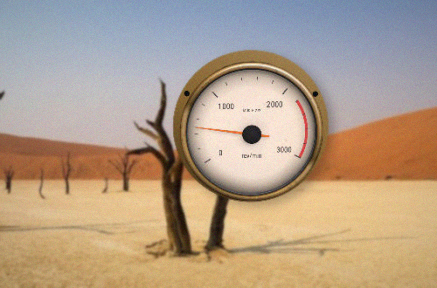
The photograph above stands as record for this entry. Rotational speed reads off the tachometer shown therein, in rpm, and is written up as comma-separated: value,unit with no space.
500,rpm
